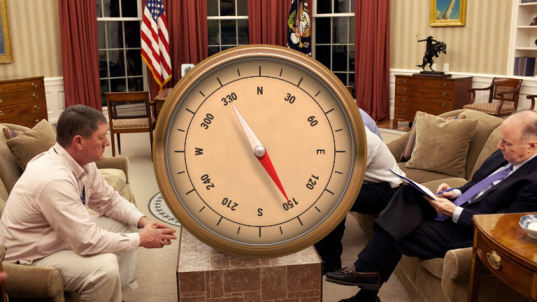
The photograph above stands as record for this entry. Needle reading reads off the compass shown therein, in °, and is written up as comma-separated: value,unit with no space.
150,°
